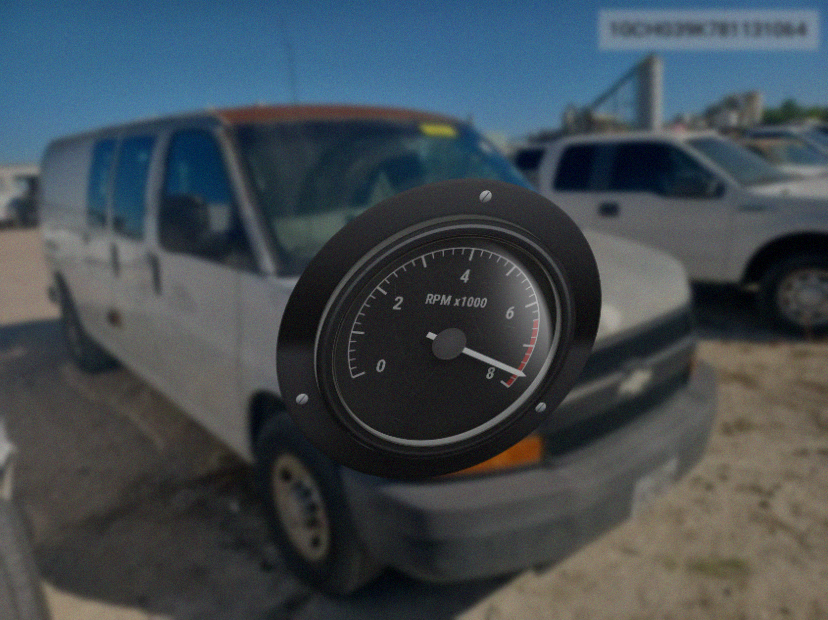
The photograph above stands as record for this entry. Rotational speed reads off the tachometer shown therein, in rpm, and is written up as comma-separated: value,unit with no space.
7600,rpm
